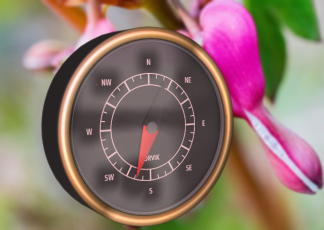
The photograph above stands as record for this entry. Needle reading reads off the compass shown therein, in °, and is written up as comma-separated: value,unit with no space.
200,°
